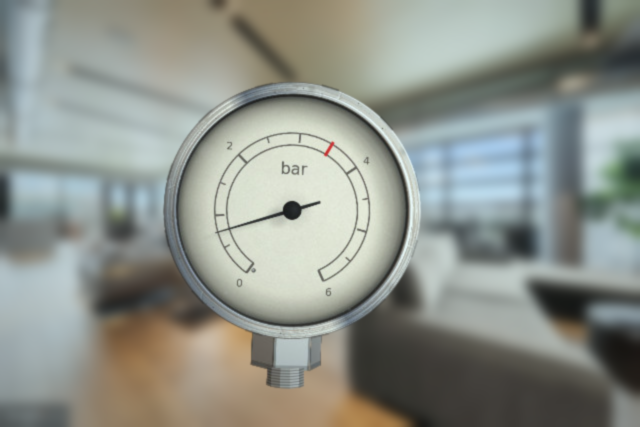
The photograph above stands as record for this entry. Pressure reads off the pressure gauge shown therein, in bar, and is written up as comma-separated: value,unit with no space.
0.75,bar
